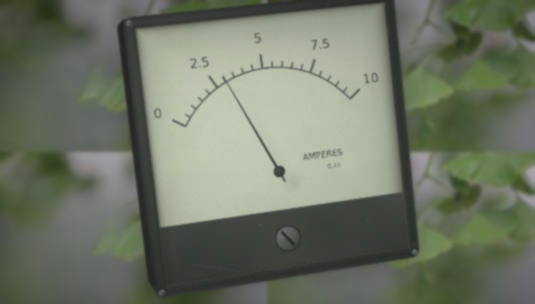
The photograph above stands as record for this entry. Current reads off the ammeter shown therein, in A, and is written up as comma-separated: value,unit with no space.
3,A
